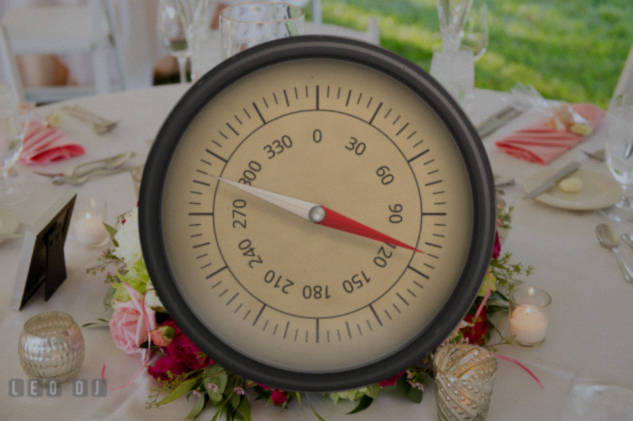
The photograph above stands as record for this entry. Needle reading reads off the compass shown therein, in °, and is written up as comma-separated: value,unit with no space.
110,°
